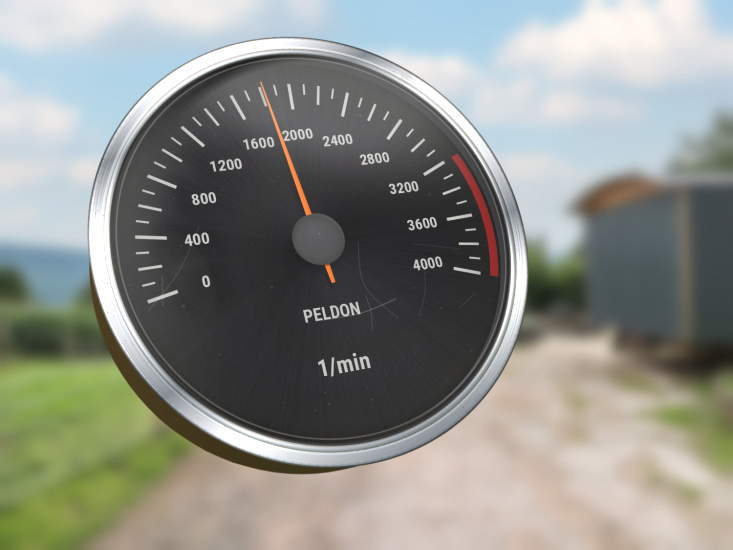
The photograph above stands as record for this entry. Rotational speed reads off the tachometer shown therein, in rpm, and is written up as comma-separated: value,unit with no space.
1800,rpm
